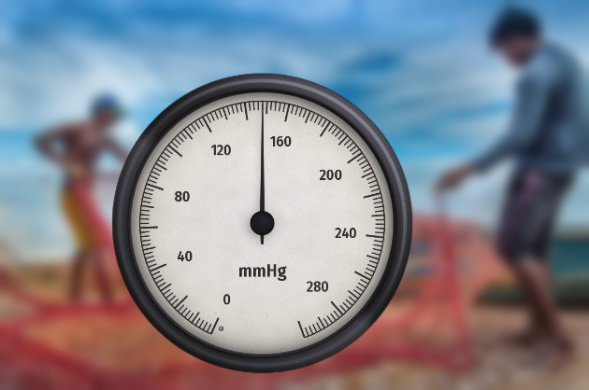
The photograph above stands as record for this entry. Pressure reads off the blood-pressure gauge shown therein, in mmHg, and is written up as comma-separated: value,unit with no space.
148,mmHg
